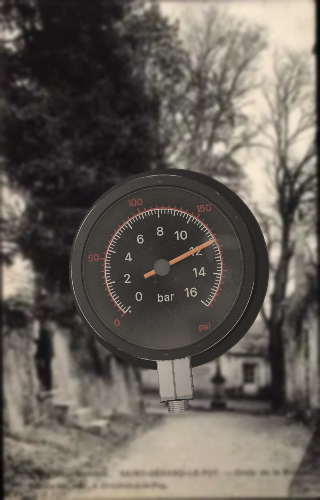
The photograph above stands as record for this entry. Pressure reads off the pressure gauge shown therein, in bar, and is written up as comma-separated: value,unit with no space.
12,bar
